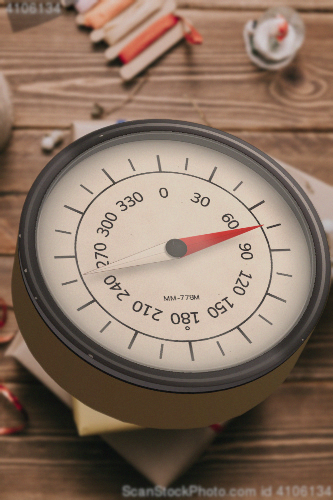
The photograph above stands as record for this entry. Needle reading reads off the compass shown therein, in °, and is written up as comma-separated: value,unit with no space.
75,°
